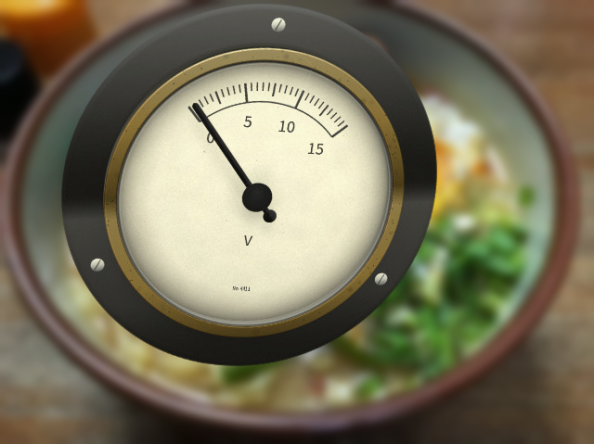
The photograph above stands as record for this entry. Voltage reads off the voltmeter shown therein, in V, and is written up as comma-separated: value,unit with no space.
0.5,V
